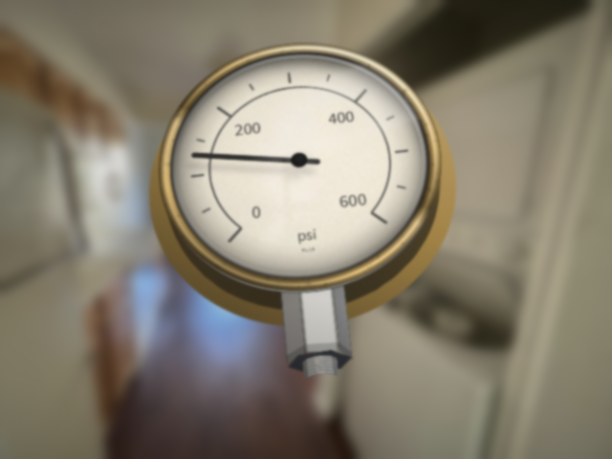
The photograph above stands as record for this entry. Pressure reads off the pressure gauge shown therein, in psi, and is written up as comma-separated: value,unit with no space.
125,psi
